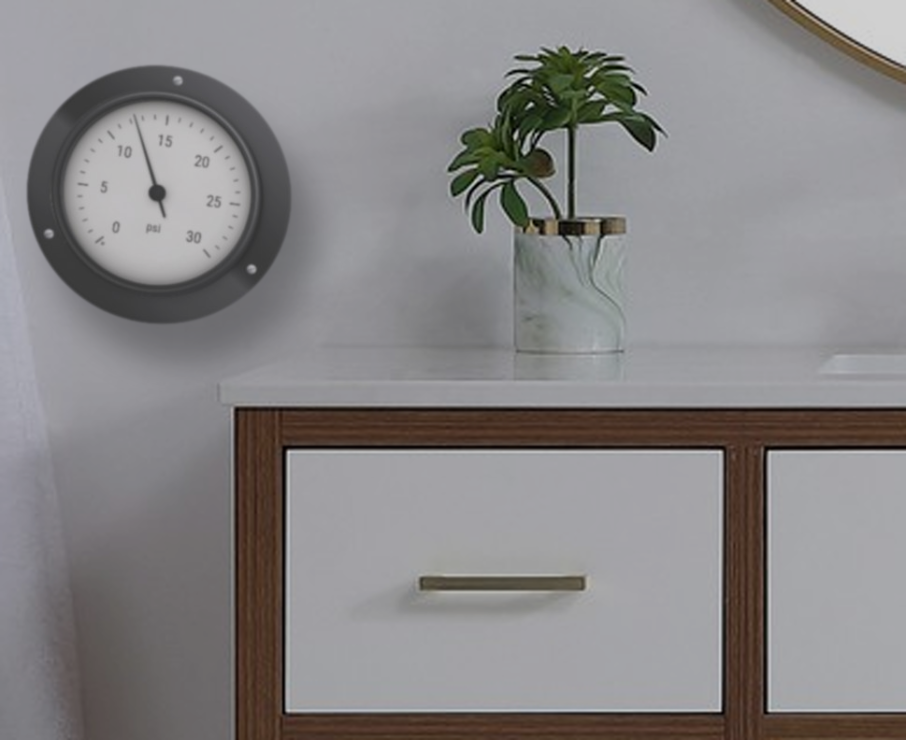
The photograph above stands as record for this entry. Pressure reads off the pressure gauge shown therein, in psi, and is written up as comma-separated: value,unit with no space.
12.5,psi
